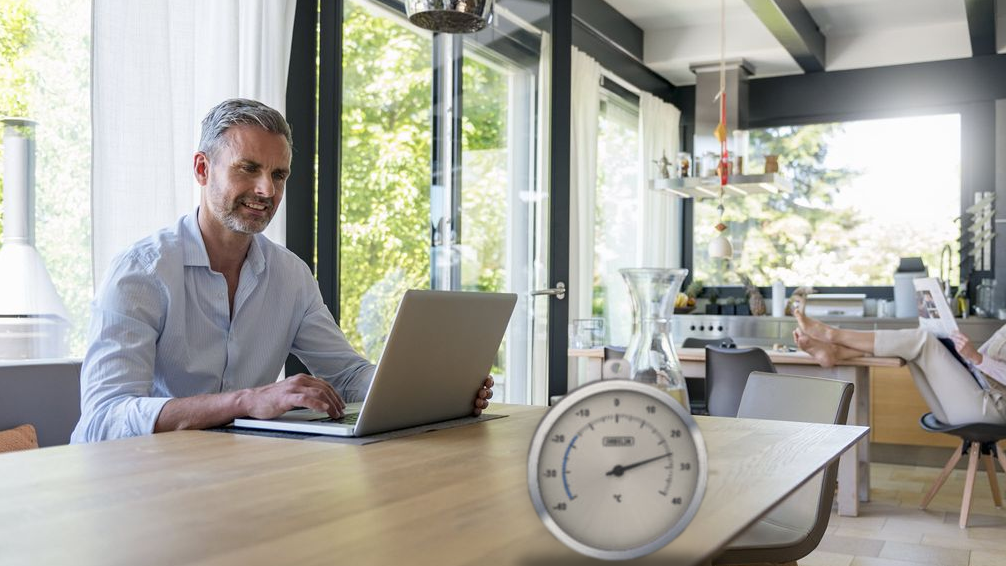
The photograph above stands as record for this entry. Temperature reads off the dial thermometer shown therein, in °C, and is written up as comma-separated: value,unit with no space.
25,°C
